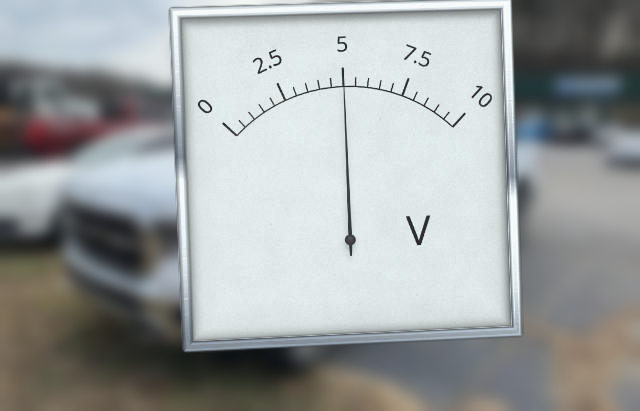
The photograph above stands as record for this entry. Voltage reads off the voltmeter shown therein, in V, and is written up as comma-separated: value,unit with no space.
5,V
